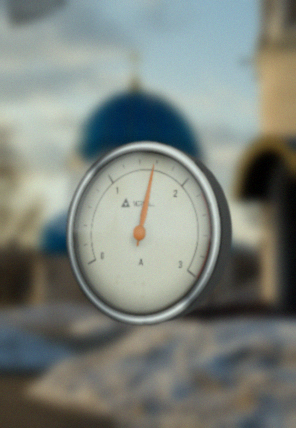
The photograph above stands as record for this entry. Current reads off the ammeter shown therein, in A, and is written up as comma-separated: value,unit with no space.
1.6,A
